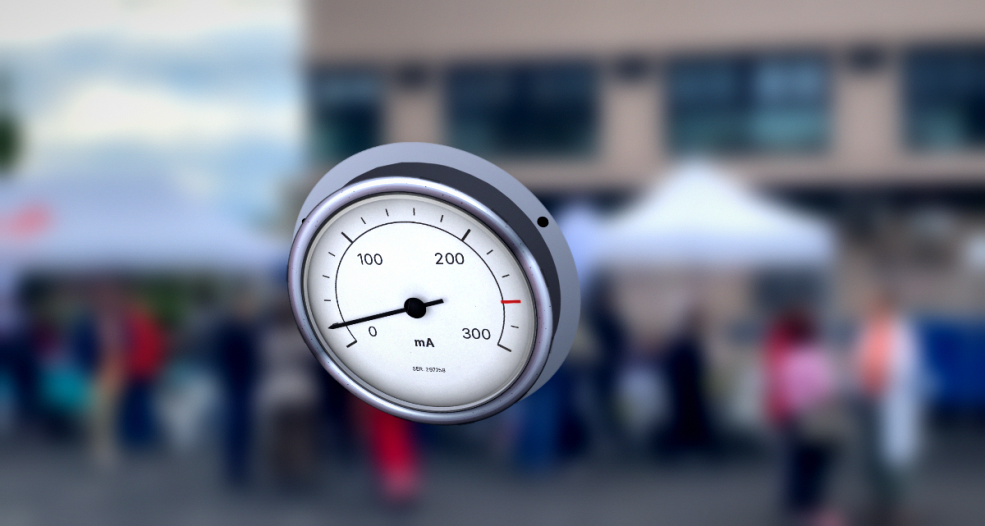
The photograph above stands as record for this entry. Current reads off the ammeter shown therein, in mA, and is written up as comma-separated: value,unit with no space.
20,mA
